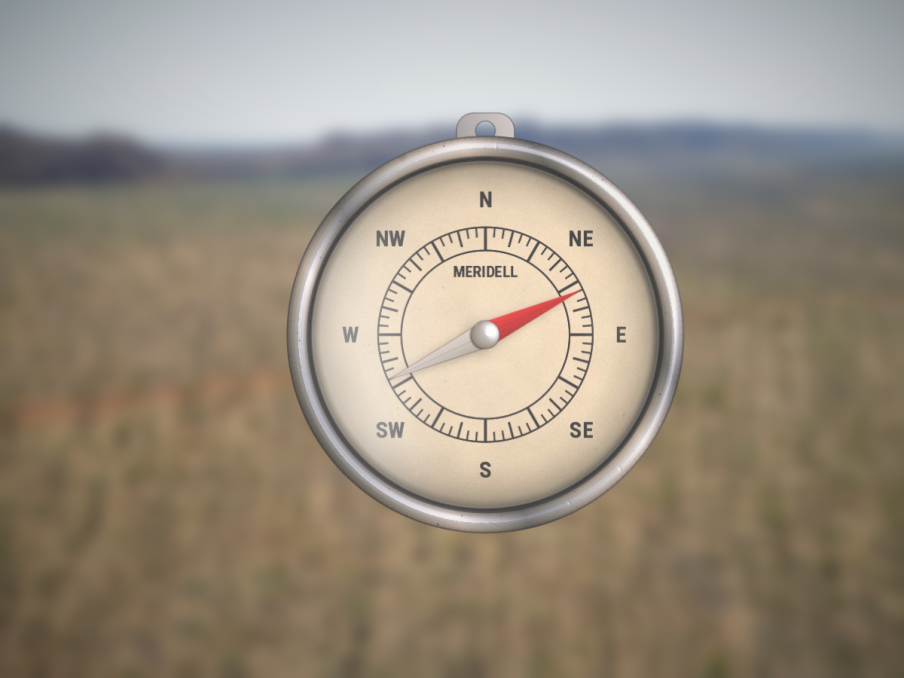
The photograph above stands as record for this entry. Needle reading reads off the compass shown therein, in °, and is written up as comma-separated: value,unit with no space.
65,°
